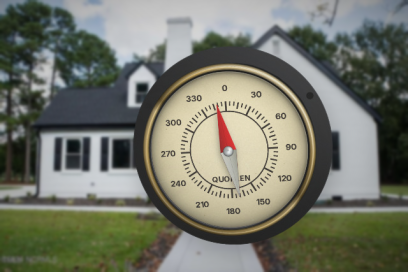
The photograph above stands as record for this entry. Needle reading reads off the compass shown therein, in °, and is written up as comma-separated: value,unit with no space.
350,°
